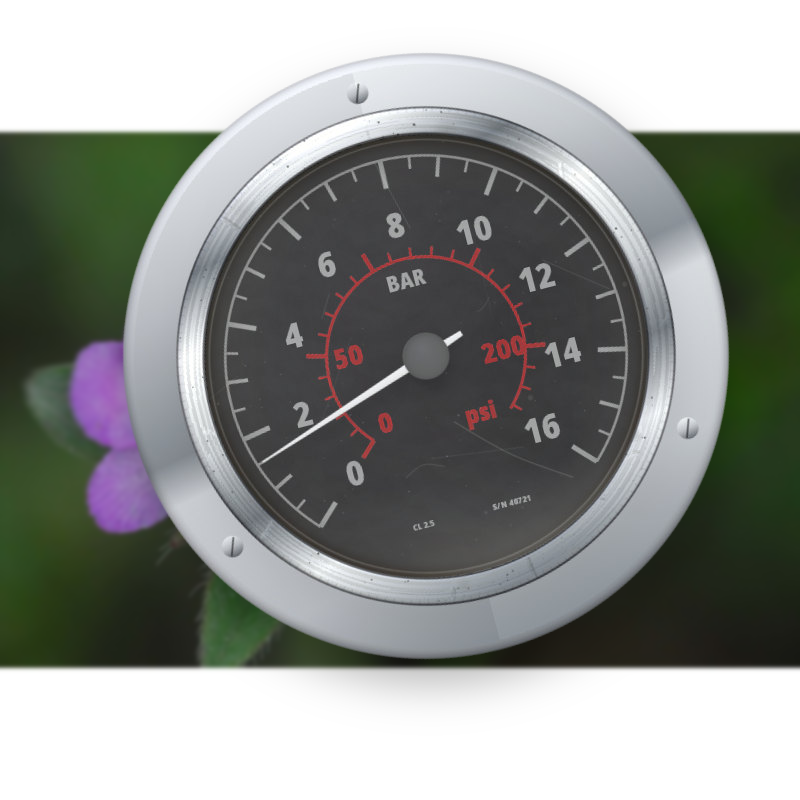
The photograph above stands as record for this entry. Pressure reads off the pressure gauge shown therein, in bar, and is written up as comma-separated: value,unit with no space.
1.5,bar
